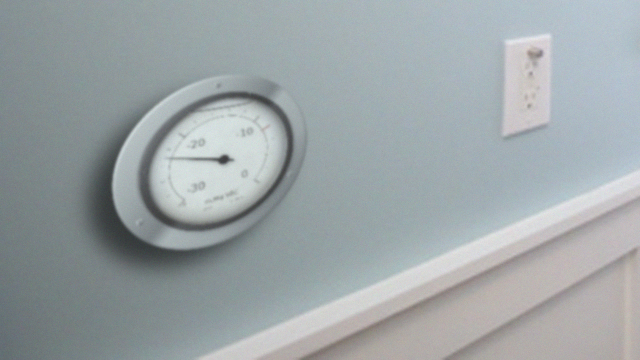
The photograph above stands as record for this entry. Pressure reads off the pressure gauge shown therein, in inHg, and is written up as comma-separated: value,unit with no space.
-23,inHg
